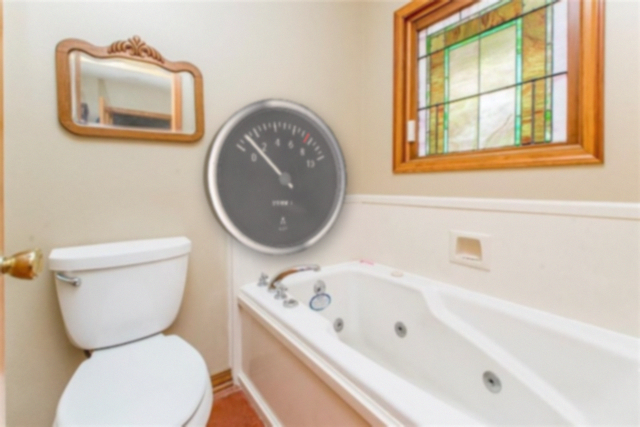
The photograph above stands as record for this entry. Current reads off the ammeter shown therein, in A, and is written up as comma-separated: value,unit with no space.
1,A
